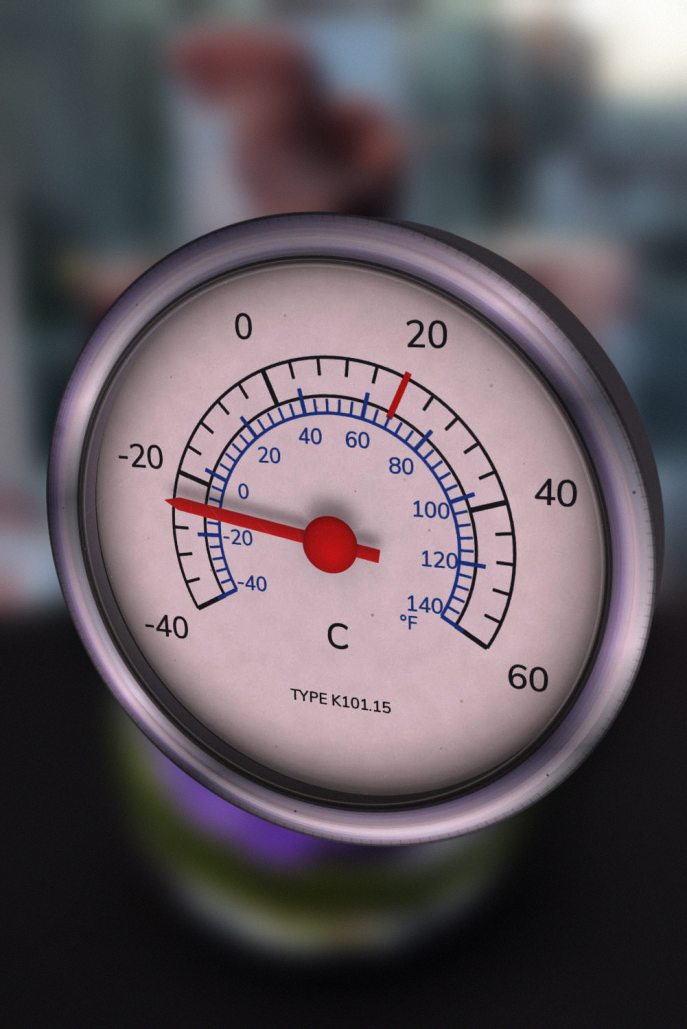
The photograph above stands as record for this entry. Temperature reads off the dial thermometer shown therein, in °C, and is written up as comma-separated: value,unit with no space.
-24,°C
